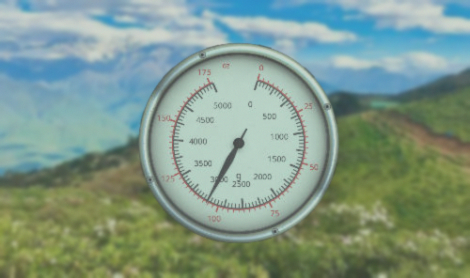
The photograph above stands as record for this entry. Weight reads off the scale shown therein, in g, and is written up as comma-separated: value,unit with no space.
3000,g
